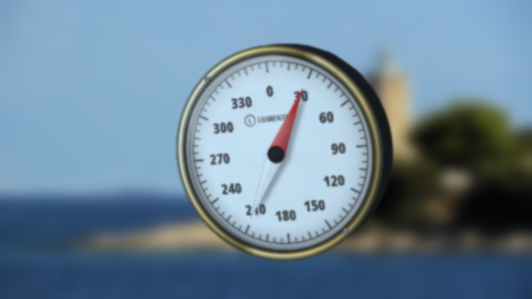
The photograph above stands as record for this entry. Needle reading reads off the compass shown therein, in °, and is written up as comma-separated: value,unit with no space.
30,°
